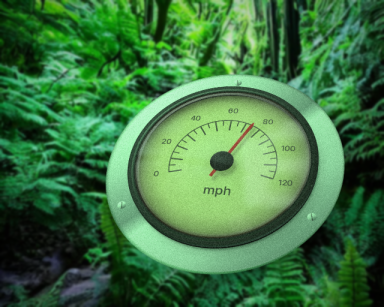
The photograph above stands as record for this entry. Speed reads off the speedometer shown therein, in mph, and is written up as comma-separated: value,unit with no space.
75,mph
